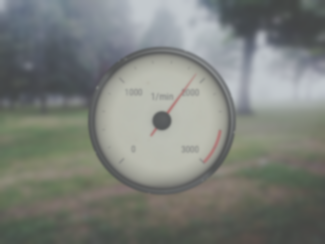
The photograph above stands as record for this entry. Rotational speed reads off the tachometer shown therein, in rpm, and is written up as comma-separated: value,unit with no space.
1900,rpm
